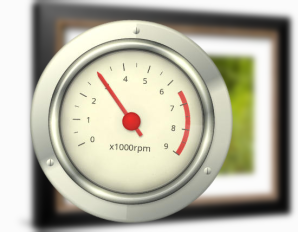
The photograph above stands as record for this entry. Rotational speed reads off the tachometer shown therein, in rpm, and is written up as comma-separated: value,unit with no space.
3000,rpm
